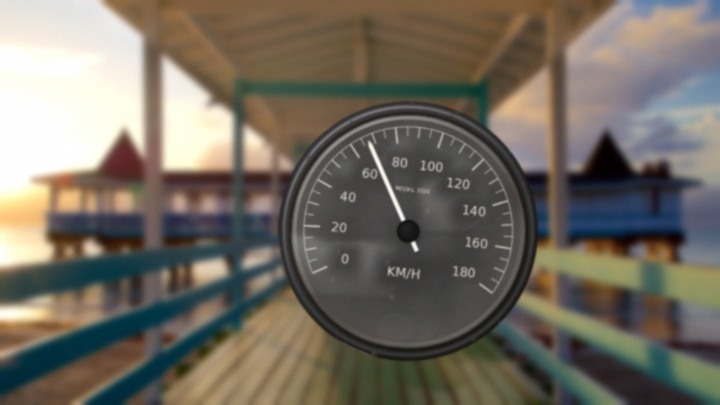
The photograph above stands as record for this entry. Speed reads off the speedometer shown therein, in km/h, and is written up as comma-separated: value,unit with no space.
67.5,km/h
